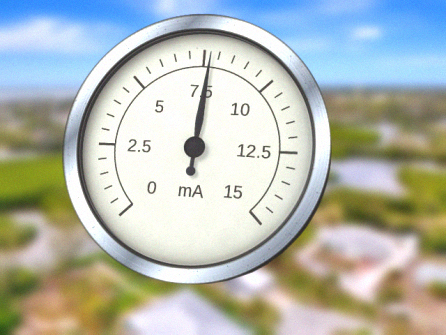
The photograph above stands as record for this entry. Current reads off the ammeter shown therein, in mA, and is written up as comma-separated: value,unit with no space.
7.75,mA
